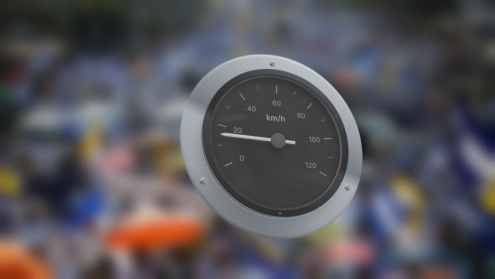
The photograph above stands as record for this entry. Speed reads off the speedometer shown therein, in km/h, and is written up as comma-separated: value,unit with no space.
15,km/h
